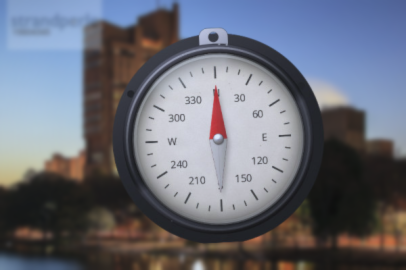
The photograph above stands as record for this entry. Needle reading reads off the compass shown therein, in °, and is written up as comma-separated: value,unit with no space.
0,°
